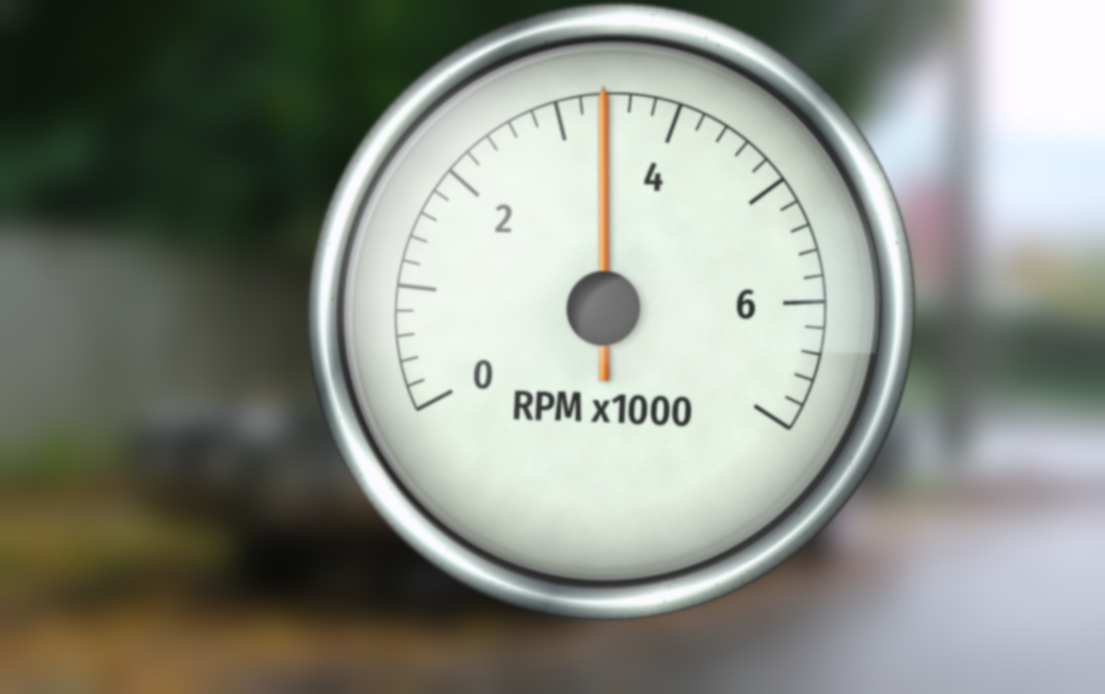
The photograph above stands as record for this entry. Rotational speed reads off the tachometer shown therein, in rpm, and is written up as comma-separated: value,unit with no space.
3400,rpm
